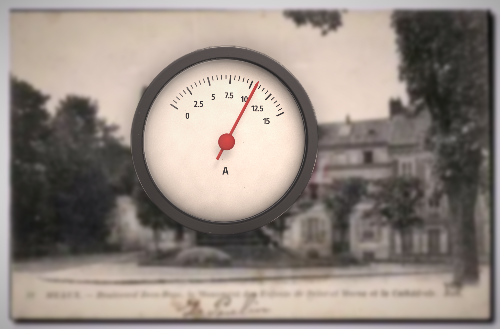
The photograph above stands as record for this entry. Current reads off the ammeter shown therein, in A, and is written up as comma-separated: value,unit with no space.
10.5,A
